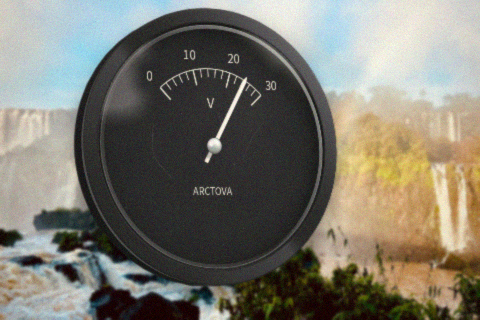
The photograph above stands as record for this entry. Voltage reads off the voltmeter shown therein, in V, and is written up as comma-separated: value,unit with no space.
24,V
